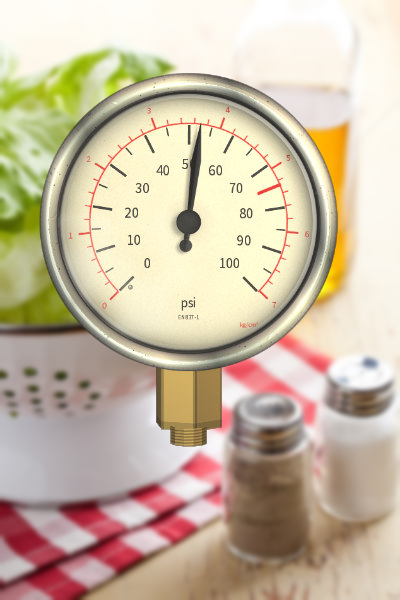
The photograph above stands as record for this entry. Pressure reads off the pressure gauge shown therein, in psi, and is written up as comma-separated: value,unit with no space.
52.5,psi
